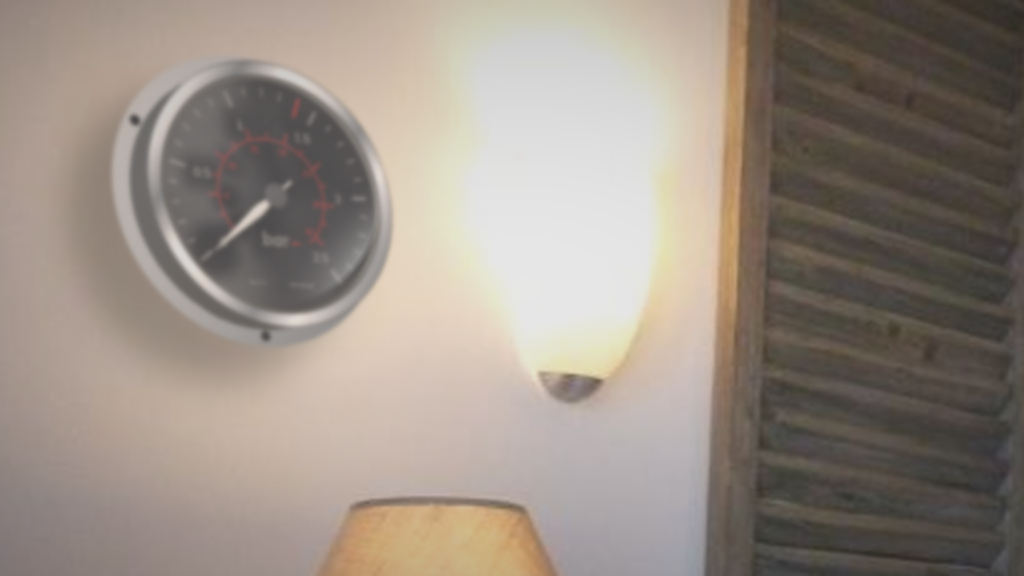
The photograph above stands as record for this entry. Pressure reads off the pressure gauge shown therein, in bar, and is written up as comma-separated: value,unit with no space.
0,bar
